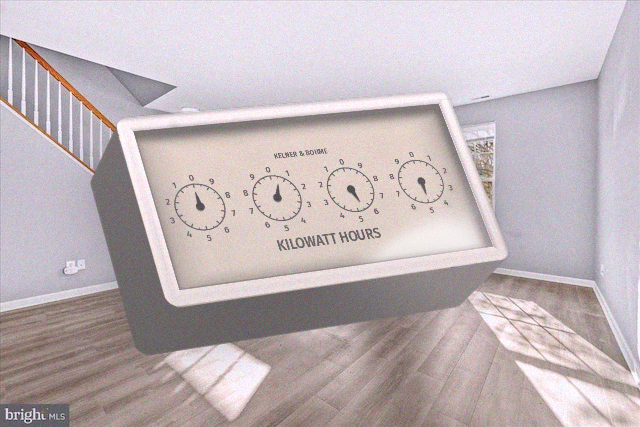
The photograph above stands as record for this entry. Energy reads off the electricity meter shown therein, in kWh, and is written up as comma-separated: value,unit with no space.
55,kWh
